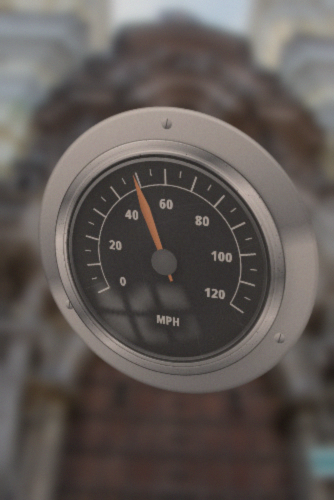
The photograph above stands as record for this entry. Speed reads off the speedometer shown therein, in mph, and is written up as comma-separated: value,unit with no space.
50,mph
